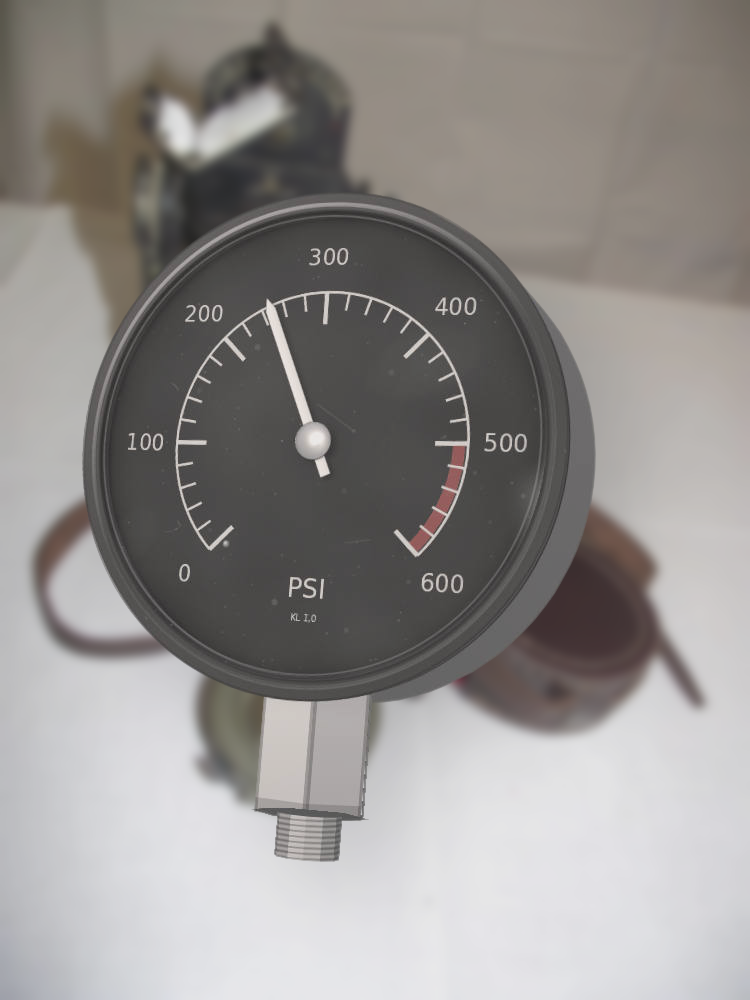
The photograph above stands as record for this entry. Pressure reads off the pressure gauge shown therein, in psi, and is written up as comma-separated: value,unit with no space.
250,psi
